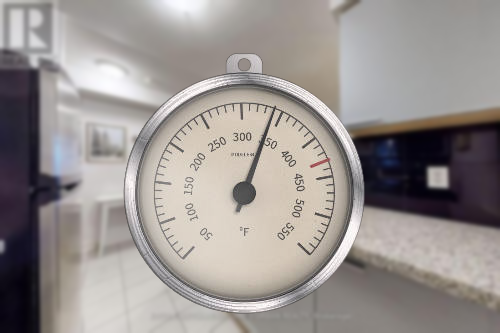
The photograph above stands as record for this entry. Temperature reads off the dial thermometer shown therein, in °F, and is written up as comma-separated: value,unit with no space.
340,°F
